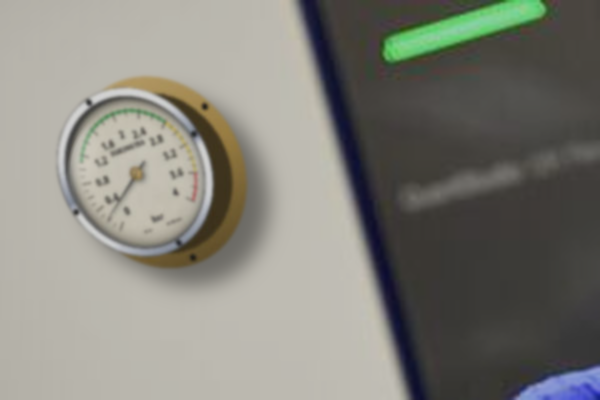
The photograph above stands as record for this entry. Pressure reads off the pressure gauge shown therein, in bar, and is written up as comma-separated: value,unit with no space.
0.2,bar
